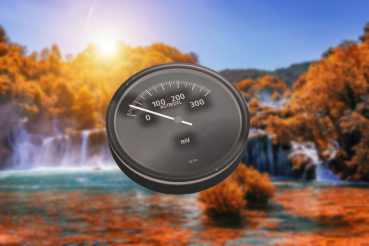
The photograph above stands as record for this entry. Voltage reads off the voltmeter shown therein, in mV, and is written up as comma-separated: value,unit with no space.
25,mV
